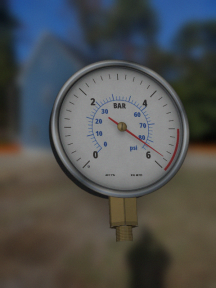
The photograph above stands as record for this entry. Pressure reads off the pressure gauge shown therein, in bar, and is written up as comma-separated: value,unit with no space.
5.8,bar
